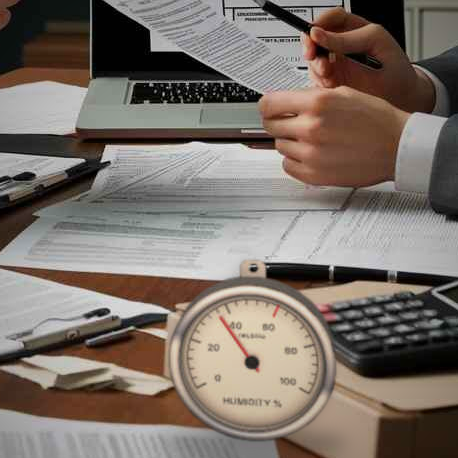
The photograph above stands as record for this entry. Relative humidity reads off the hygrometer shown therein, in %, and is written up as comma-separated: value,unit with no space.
36,%
